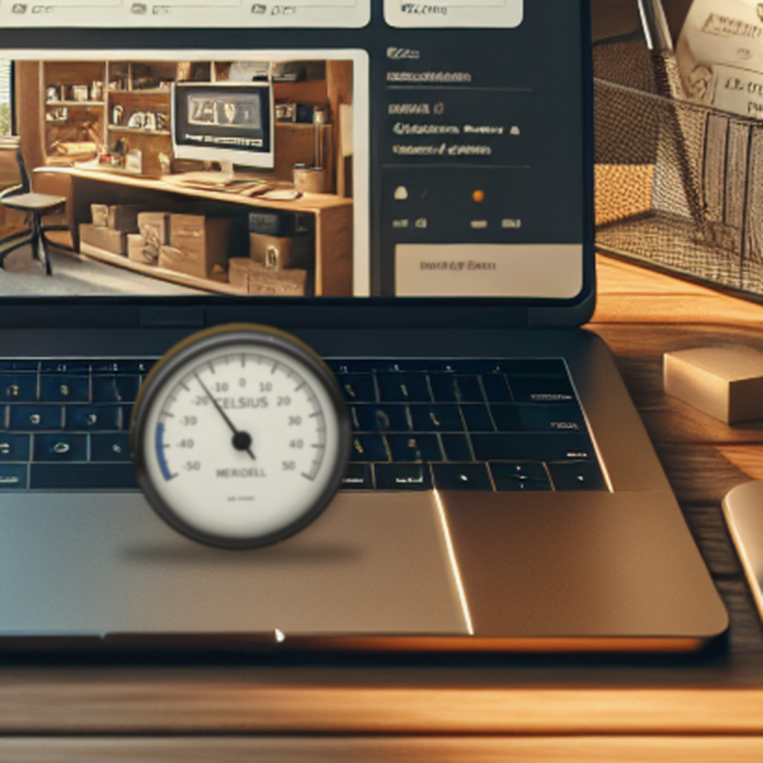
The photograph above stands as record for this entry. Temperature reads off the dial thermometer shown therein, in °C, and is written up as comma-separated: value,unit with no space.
-15,°C
